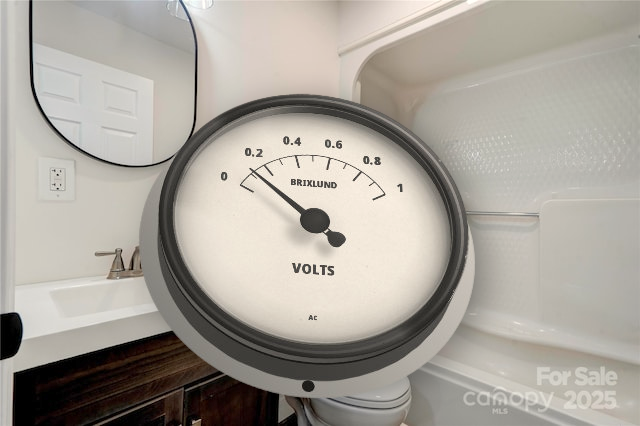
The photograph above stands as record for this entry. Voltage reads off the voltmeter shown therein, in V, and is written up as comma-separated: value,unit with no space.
0.1,V
